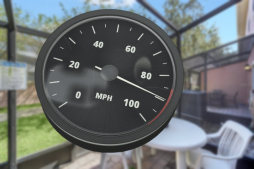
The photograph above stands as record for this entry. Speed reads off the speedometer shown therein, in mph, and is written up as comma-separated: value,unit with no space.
90,mph
